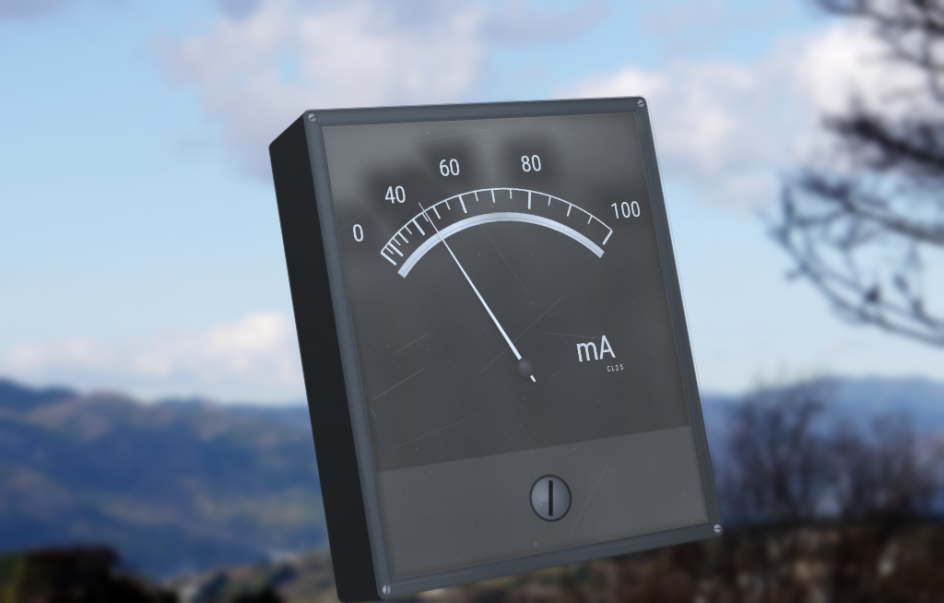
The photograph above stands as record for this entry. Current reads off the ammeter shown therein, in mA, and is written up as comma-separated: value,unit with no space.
45,mA
